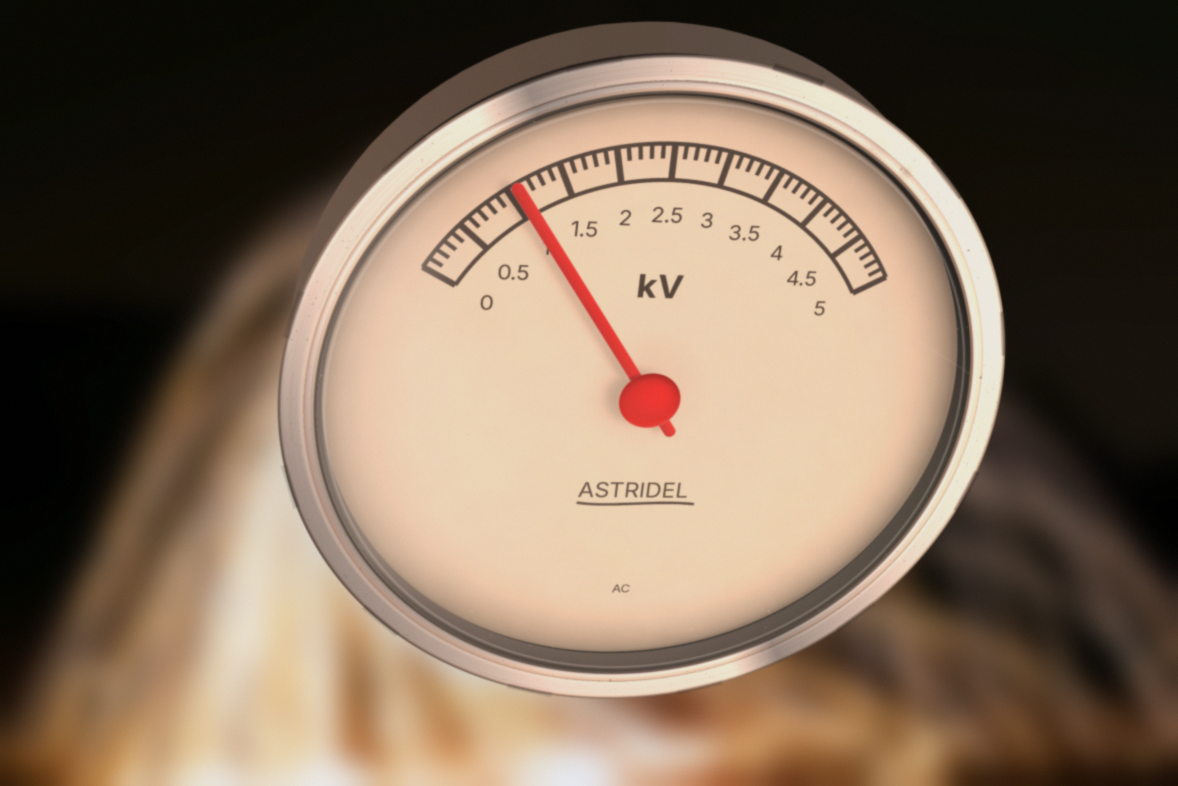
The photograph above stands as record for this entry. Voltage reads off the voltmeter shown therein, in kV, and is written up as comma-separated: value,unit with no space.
1.1,kV
